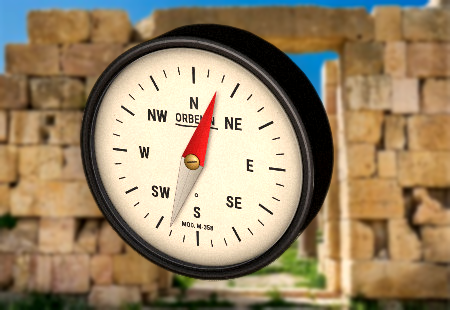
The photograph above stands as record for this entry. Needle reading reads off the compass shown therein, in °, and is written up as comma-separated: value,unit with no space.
20,°
